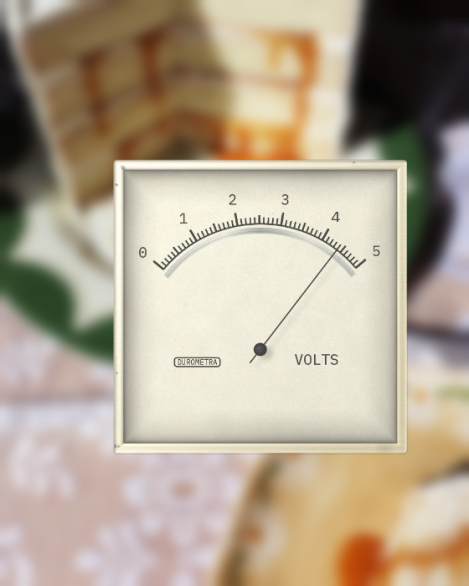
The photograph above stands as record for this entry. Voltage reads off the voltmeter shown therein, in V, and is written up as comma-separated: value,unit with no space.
4.4,V
